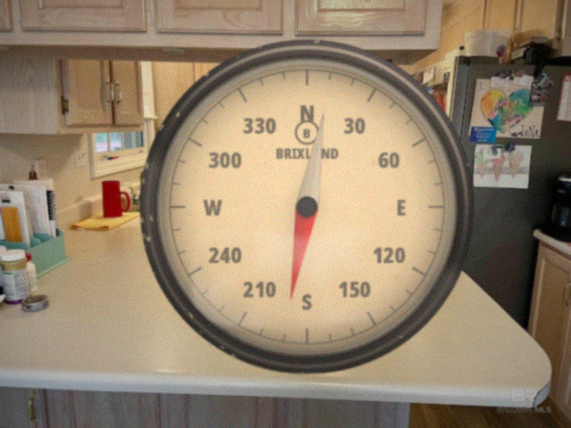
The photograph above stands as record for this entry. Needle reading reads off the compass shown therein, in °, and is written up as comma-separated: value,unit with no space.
190,°
